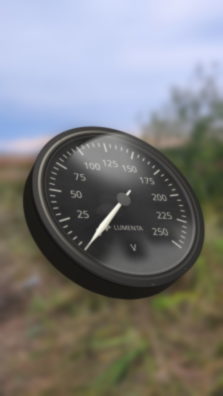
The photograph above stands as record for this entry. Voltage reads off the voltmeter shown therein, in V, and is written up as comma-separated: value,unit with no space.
0,V
